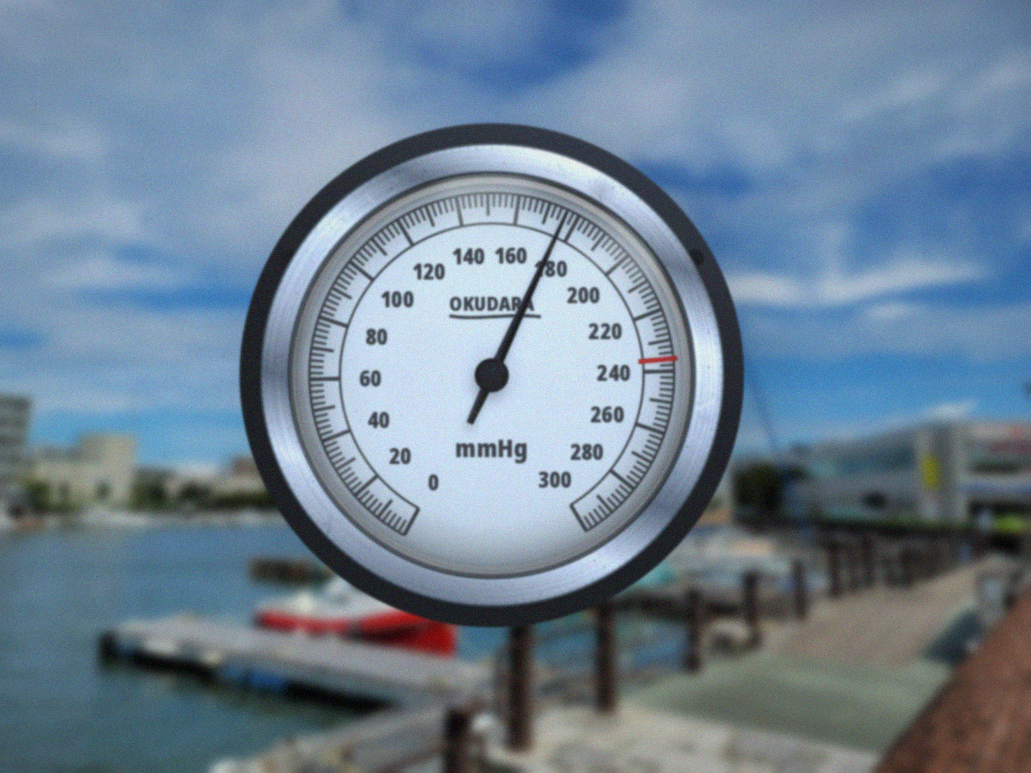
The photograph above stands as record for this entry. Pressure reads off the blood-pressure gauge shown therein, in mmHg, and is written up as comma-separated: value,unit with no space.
176,mmHg
